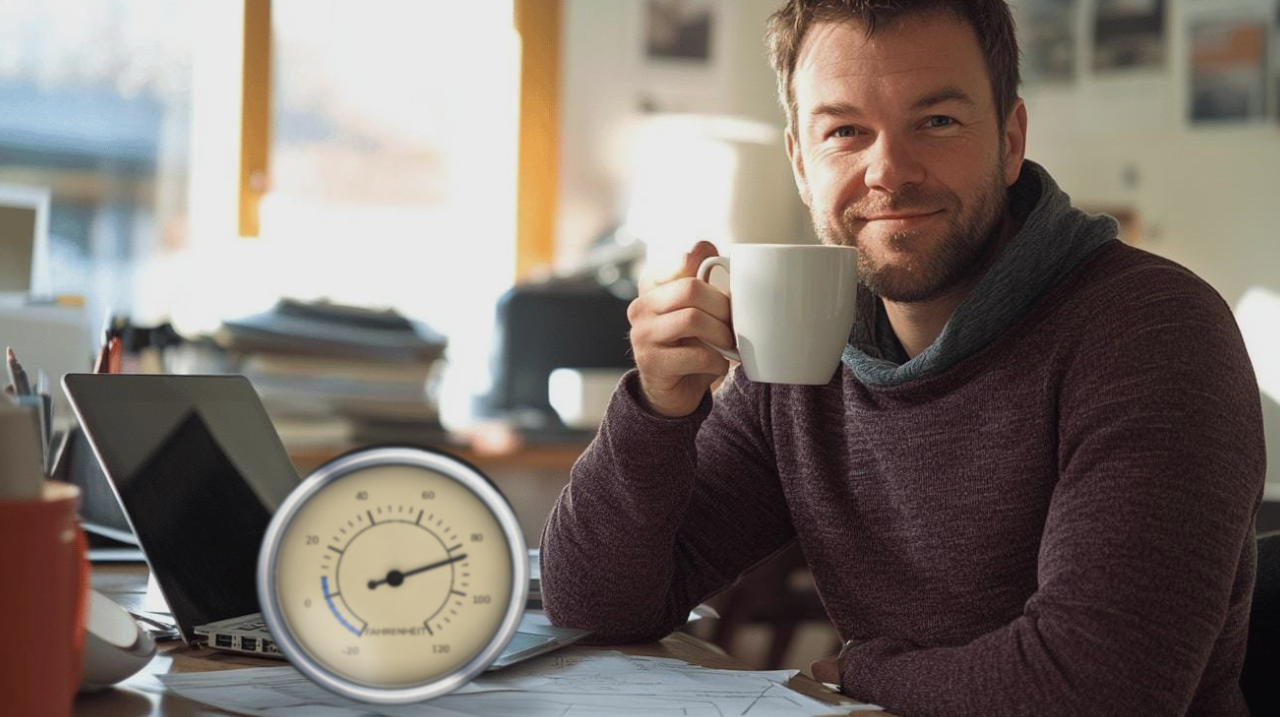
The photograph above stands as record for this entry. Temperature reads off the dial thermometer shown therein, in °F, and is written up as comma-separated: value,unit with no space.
84,°F
